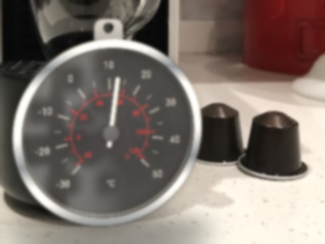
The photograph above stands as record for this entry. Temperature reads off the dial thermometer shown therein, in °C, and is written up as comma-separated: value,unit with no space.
12.5,°C
